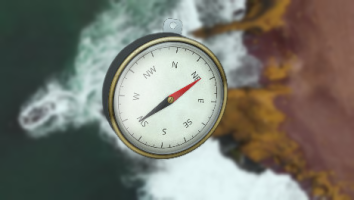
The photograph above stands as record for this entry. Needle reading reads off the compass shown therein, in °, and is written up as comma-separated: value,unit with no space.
50,°
